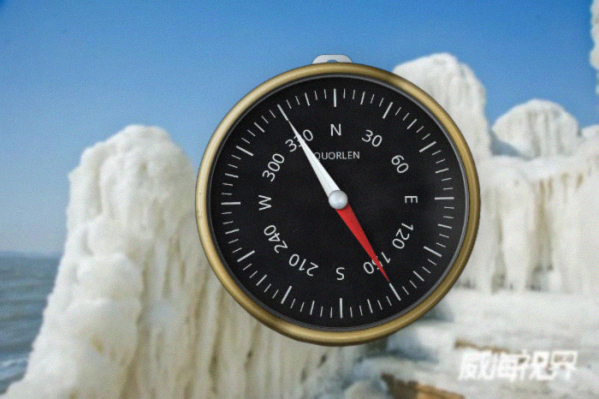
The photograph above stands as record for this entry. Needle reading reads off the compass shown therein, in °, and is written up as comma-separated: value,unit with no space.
150,°
